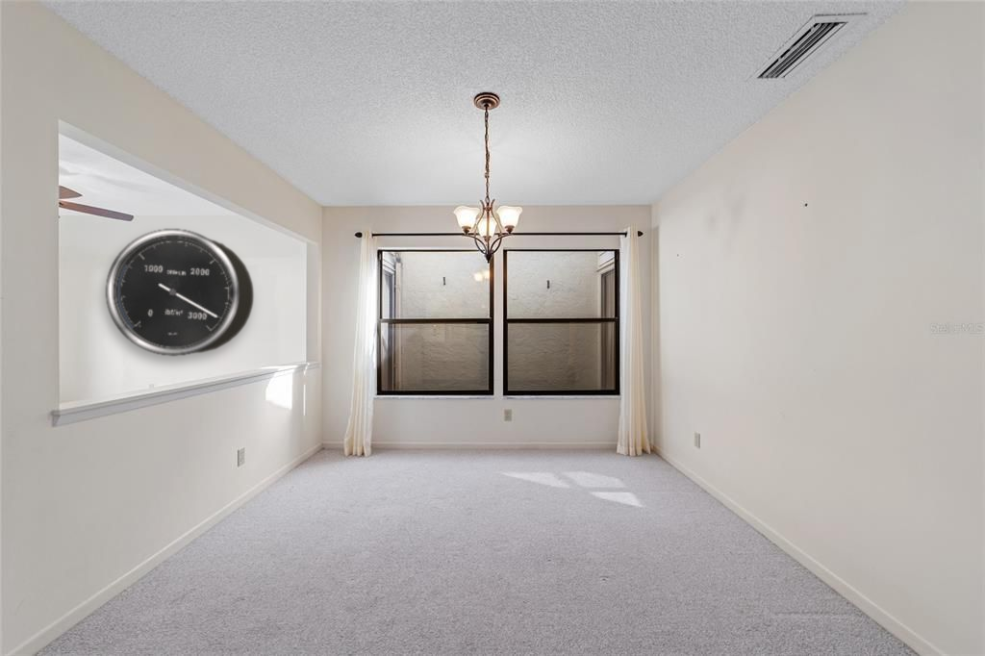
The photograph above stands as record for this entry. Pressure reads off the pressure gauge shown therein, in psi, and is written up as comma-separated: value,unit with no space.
2800,psi
